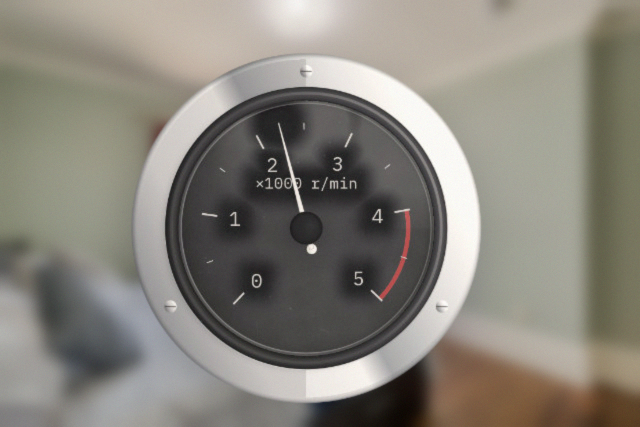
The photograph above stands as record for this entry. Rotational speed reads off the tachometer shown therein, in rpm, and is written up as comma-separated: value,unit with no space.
2250,rpm
